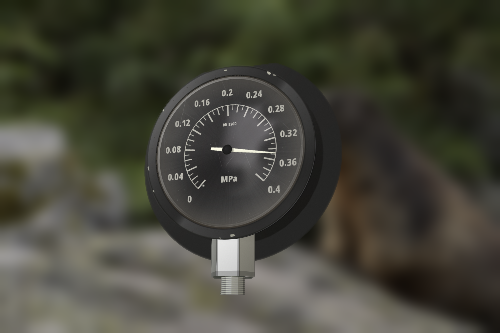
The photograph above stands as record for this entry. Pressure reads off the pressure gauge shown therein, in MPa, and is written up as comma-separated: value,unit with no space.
0.35,MPa
